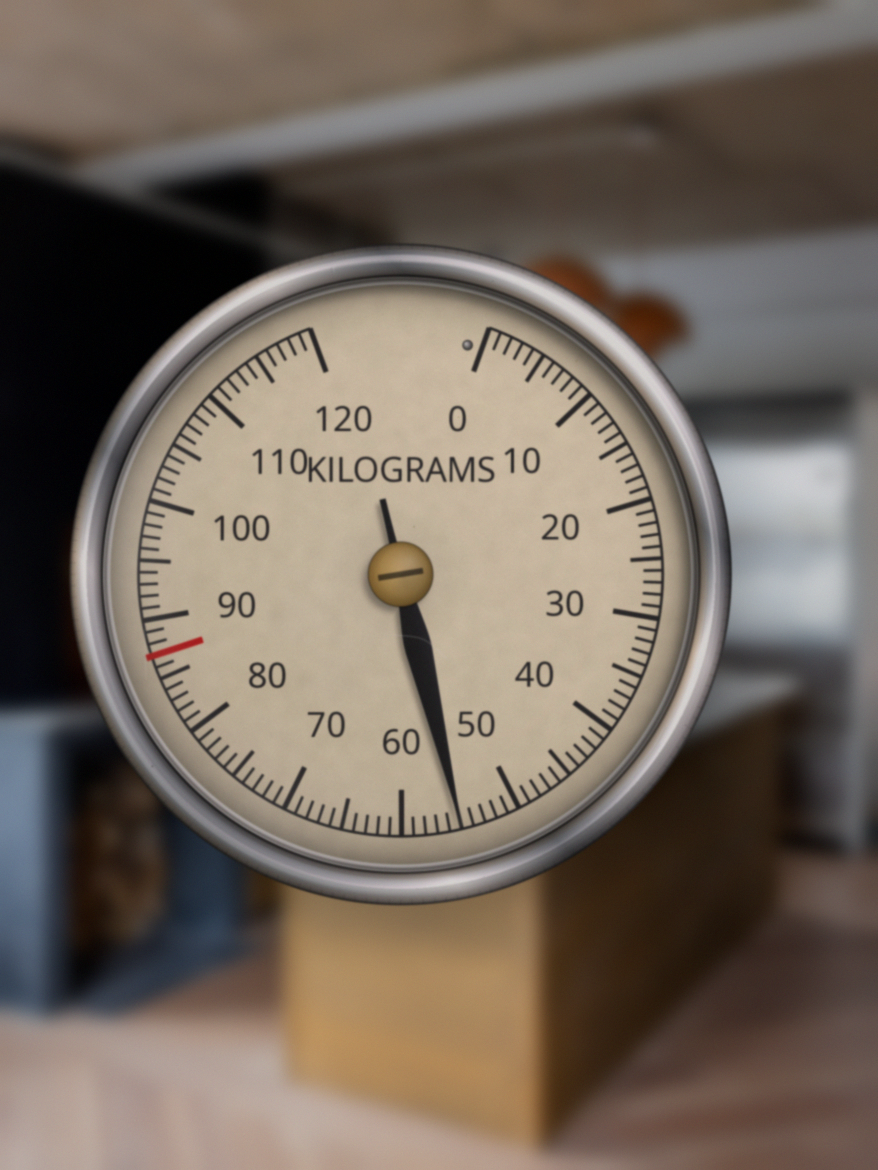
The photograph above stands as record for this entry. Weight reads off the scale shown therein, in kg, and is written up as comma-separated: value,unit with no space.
55,kg
